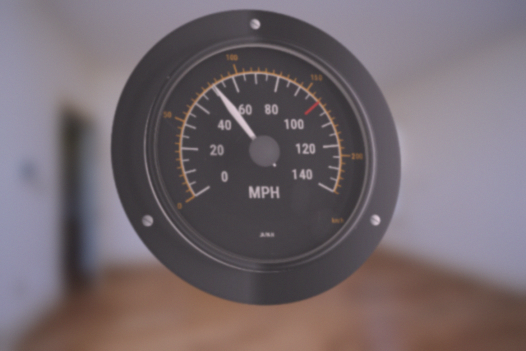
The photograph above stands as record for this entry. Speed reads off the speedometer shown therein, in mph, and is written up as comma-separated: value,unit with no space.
50,mph
